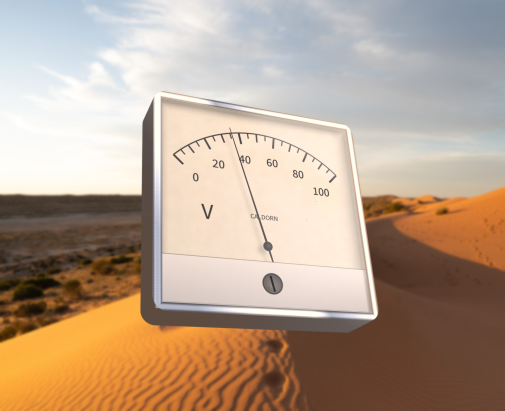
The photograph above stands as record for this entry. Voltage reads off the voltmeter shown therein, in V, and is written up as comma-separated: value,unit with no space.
35,V
